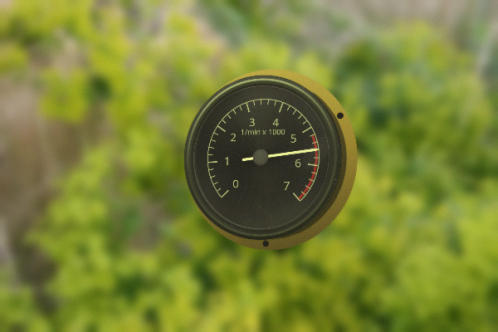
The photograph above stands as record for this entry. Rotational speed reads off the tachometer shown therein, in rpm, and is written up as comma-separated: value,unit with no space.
5600,rpm
